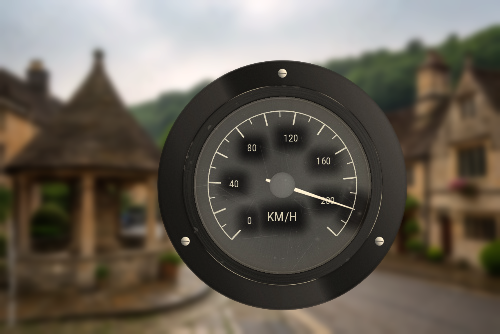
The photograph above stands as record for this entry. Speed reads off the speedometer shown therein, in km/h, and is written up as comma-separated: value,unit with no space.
200,km/h
